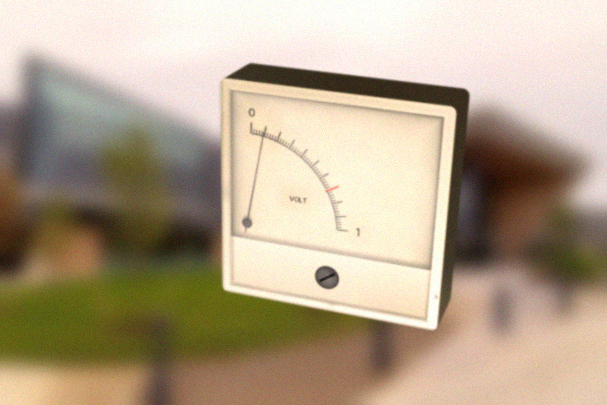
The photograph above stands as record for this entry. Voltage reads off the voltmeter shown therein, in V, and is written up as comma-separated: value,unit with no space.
0.1,V
